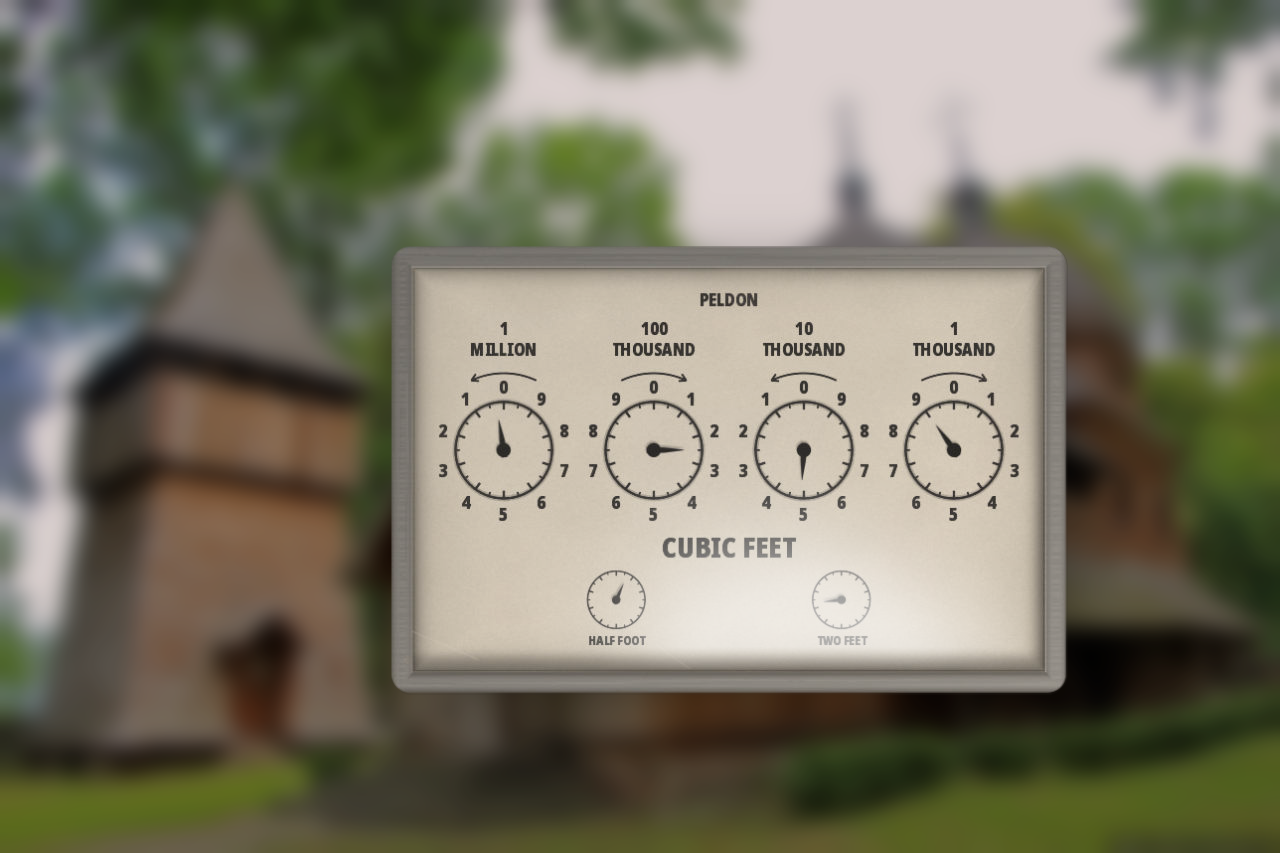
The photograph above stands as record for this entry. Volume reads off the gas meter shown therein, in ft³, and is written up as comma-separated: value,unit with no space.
24900,ft³
